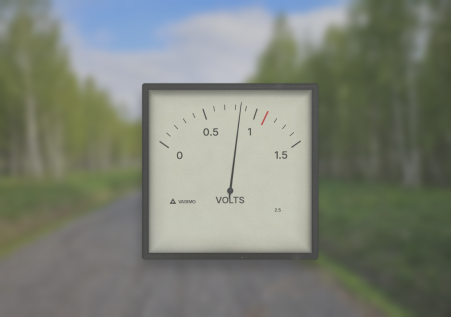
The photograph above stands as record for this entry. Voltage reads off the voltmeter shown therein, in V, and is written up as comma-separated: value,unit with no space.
0.85,V
